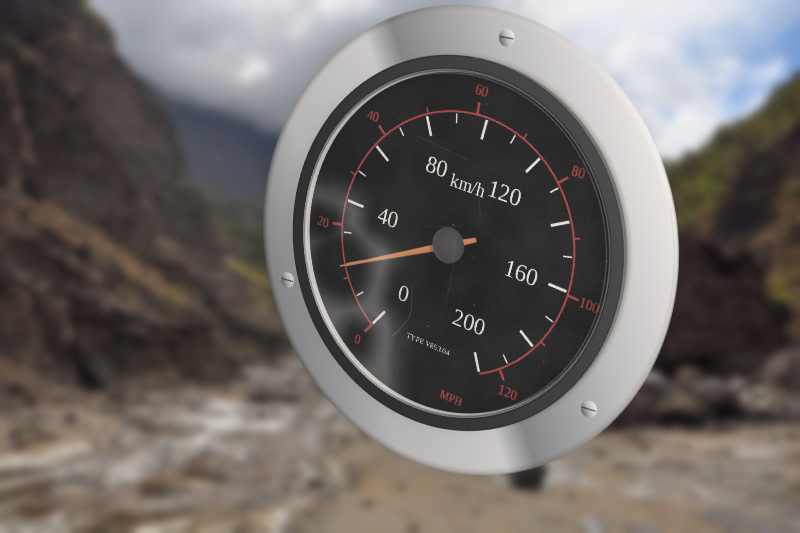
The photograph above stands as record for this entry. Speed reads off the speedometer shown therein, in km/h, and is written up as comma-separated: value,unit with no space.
20,km/h
